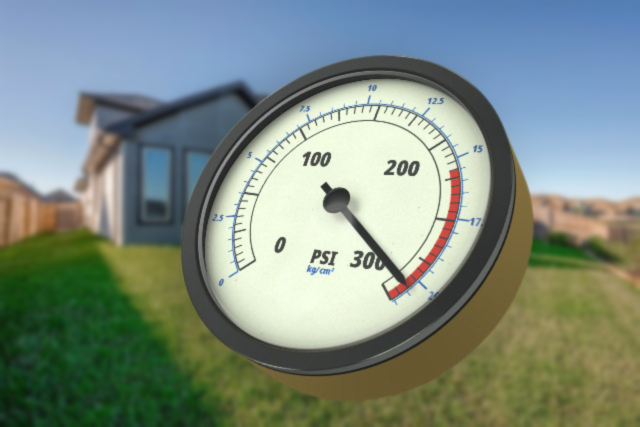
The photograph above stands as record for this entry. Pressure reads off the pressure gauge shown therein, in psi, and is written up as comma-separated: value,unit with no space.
290,psi
